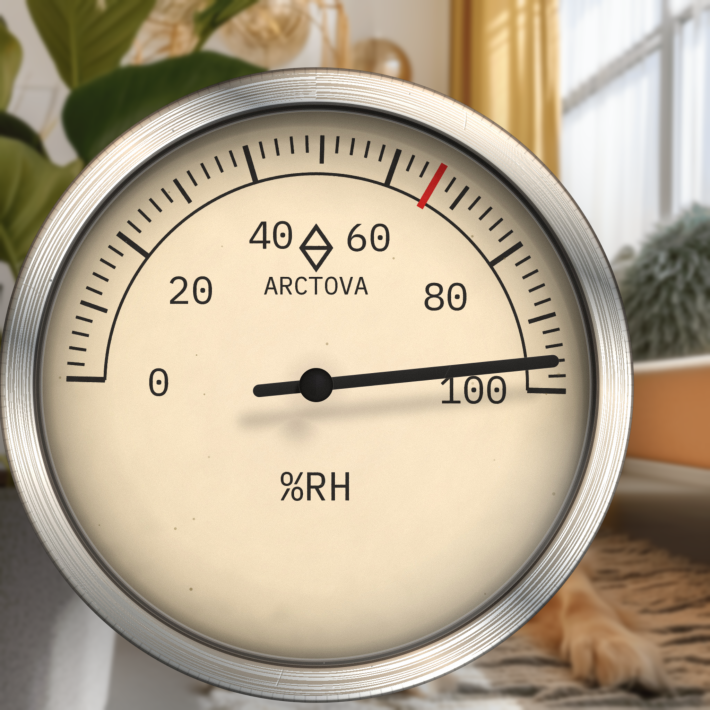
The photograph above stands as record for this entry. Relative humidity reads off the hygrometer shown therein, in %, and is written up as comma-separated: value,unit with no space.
96,%
